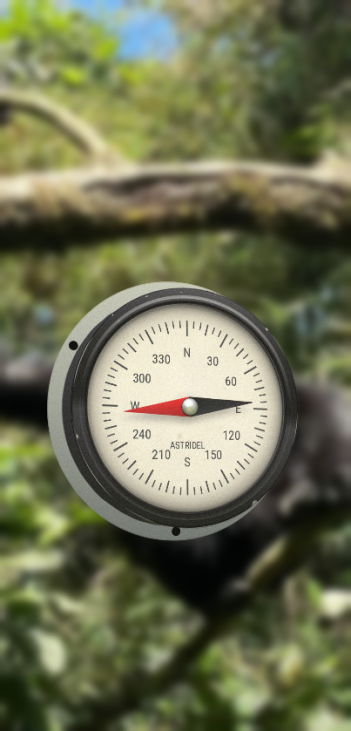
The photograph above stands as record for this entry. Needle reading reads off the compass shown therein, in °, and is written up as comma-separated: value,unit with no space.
265,°
